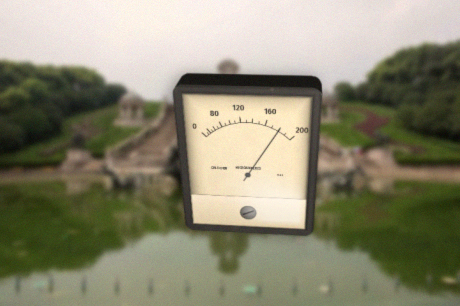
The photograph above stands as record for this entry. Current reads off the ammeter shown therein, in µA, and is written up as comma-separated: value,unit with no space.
180,µA
